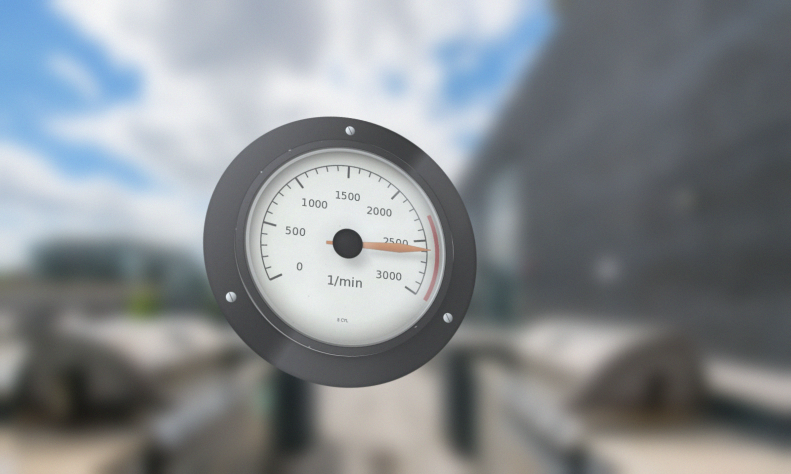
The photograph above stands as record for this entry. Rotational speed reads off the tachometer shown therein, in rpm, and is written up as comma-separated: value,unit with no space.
2600,rpm
